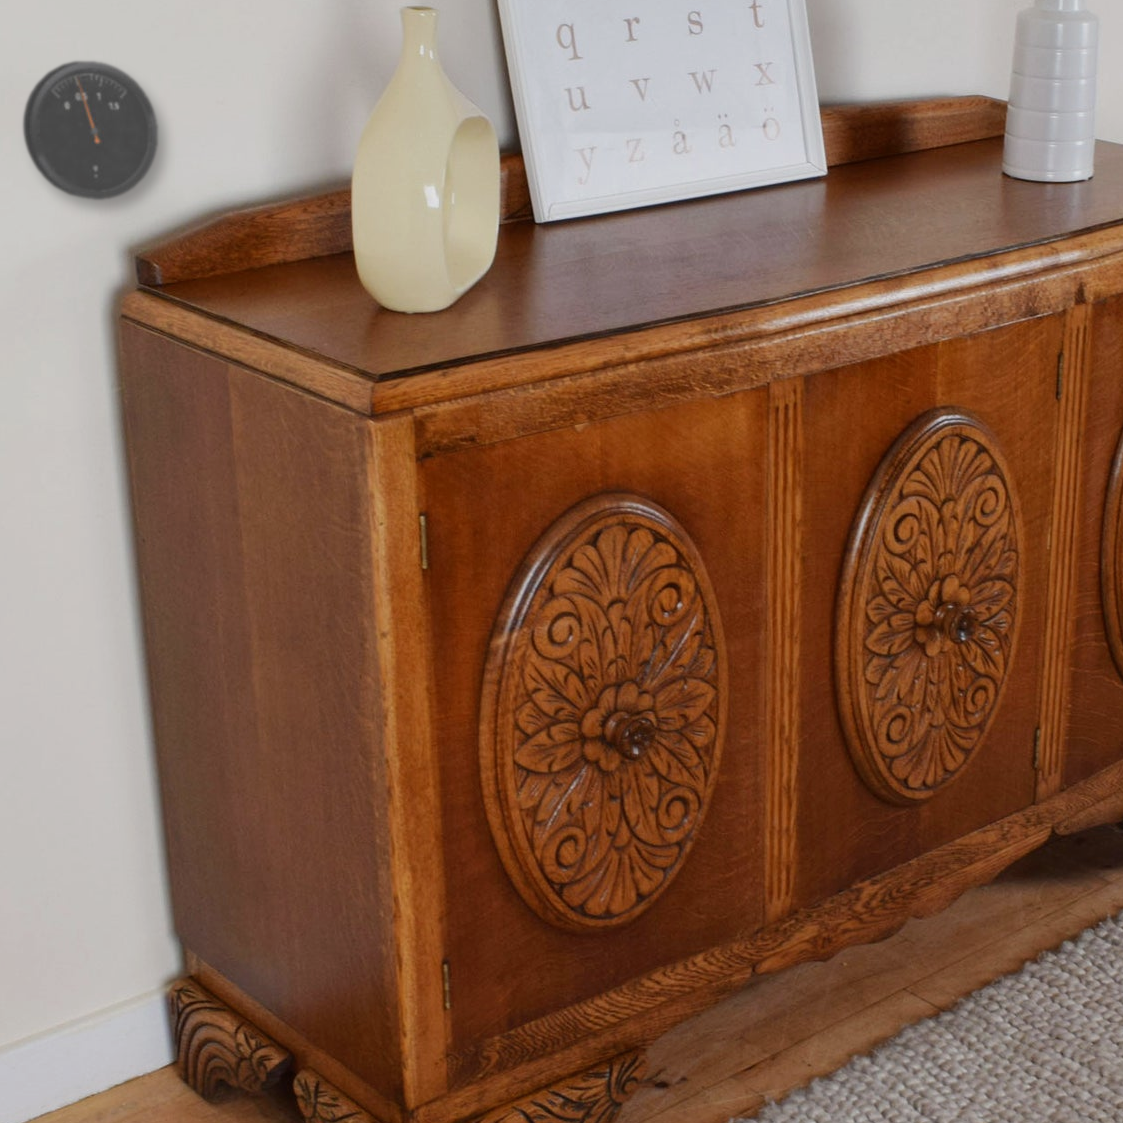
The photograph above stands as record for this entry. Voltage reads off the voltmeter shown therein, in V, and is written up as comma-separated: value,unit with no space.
0.5,V
